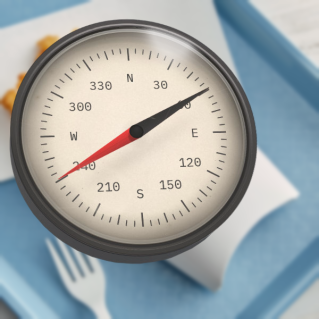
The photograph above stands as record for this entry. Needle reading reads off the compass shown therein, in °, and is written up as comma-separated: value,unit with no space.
240,°
